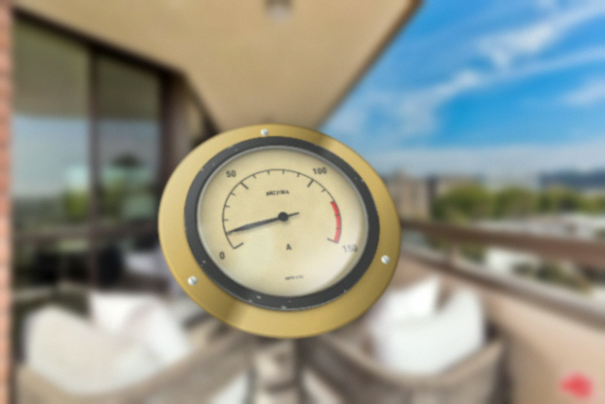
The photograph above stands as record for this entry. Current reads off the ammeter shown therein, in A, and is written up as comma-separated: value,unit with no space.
10,A
